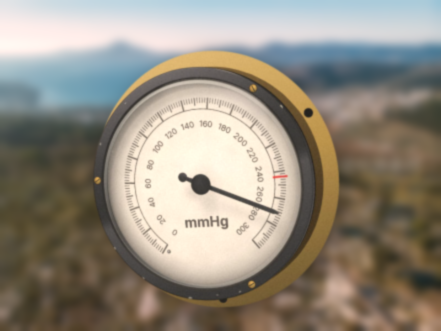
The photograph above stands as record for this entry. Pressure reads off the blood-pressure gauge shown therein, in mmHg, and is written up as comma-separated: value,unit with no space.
270,mmHg
